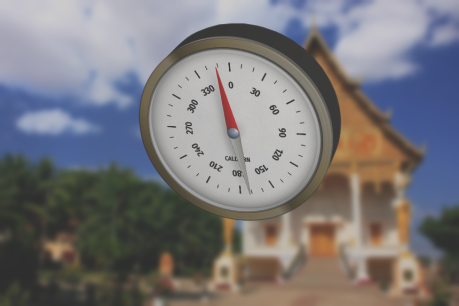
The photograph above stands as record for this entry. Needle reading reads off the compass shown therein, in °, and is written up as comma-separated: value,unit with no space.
350,°
